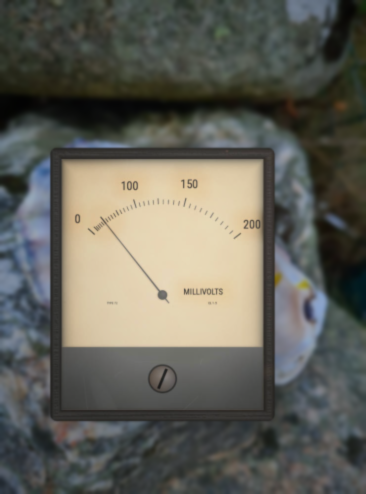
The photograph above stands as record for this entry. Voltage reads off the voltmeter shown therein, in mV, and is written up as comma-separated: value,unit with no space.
50,mV
